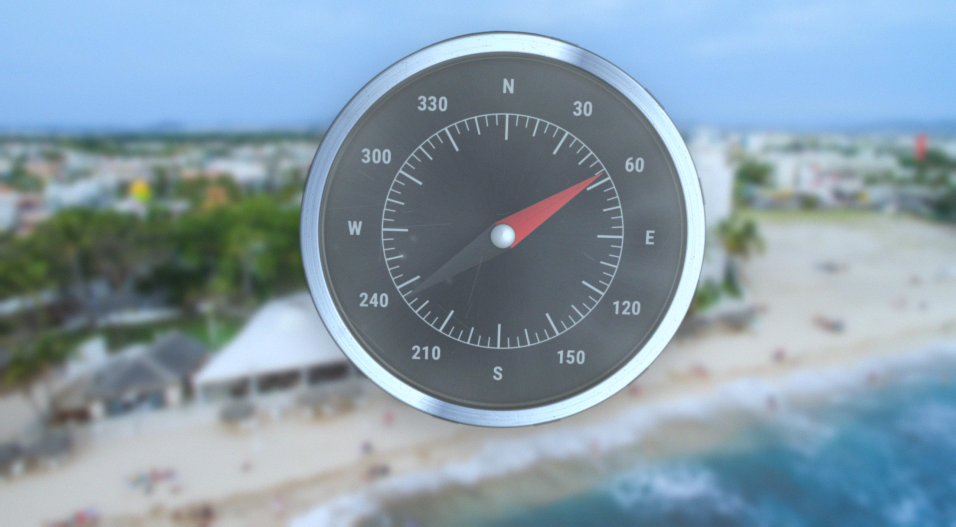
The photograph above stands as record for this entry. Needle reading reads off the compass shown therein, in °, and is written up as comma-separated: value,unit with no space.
55,°
